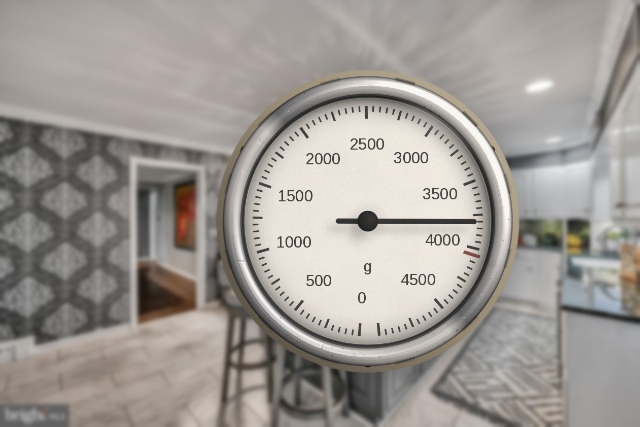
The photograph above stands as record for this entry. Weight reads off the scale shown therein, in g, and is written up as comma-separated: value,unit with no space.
3800,g
